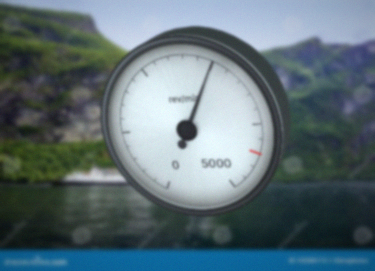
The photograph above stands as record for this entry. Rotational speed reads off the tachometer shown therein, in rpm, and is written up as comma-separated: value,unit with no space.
3000,rpm
